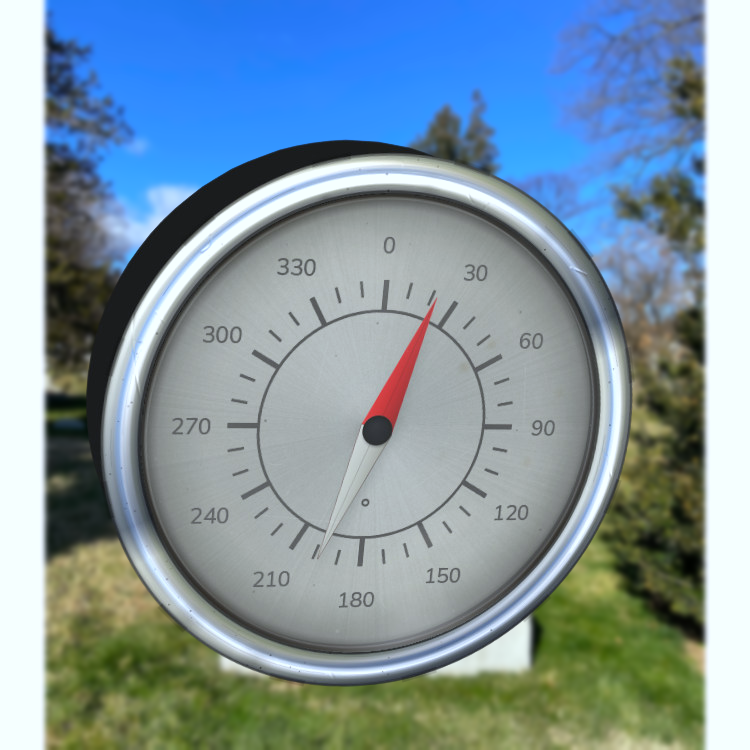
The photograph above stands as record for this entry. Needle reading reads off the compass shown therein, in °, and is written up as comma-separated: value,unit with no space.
20,°
